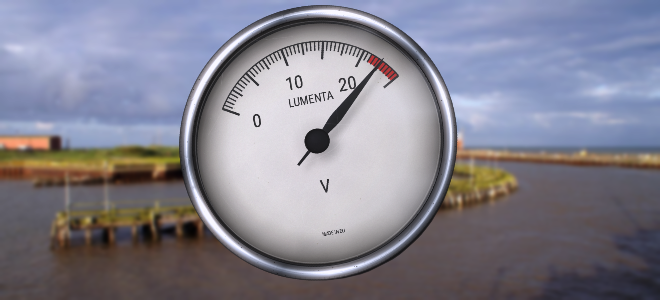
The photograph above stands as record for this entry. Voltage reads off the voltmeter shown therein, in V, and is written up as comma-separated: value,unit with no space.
22.5,V
